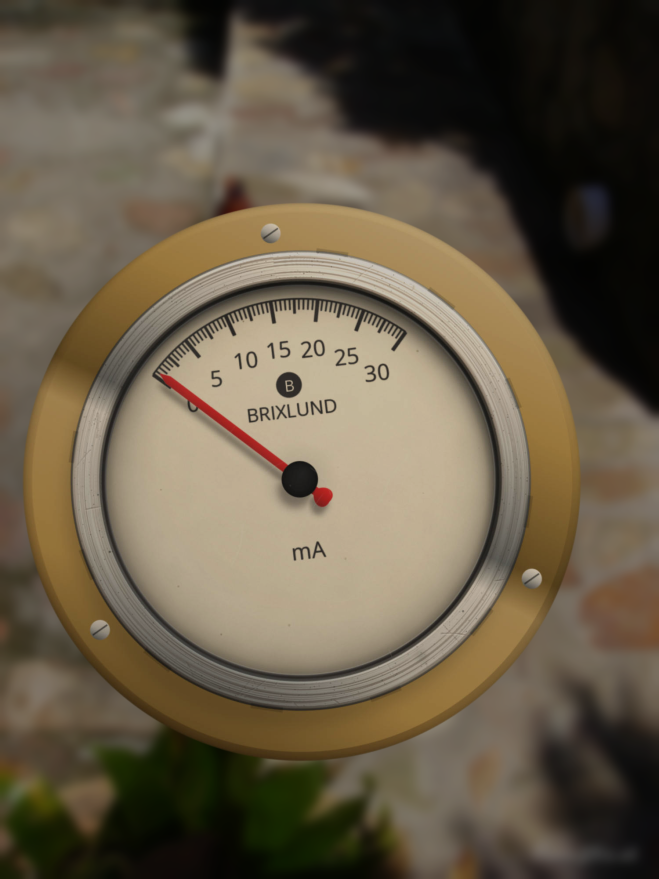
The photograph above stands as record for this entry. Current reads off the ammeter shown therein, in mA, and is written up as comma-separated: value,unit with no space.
0.5,mA
